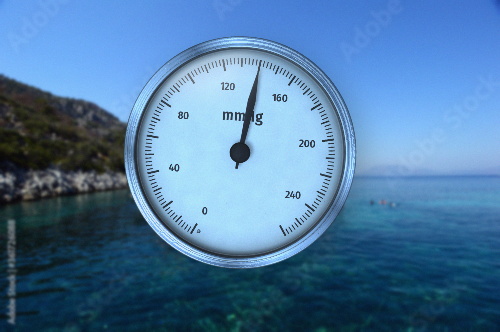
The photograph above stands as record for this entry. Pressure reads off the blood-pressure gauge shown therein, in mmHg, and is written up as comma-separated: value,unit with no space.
140,mmHg
